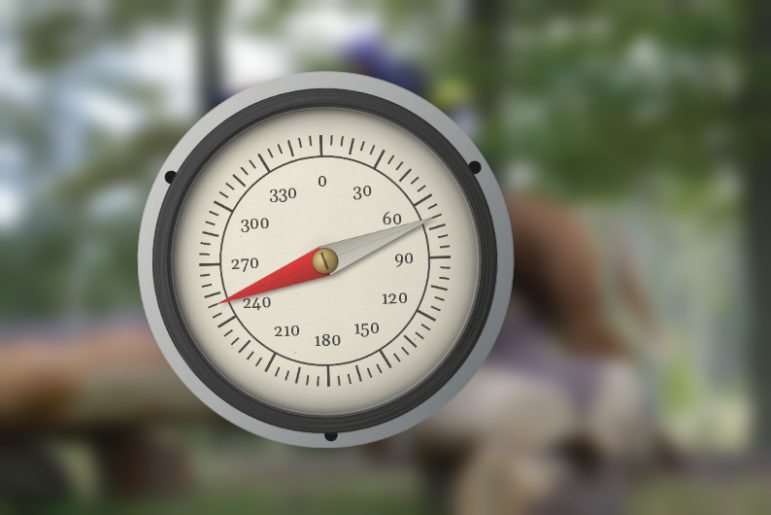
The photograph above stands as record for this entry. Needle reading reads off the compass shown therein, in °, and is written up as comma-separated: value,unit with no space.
250,°
